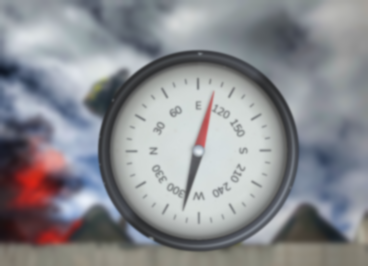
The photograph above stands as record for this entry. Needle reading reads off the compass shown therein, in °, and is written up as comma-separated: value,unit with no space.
105,°
